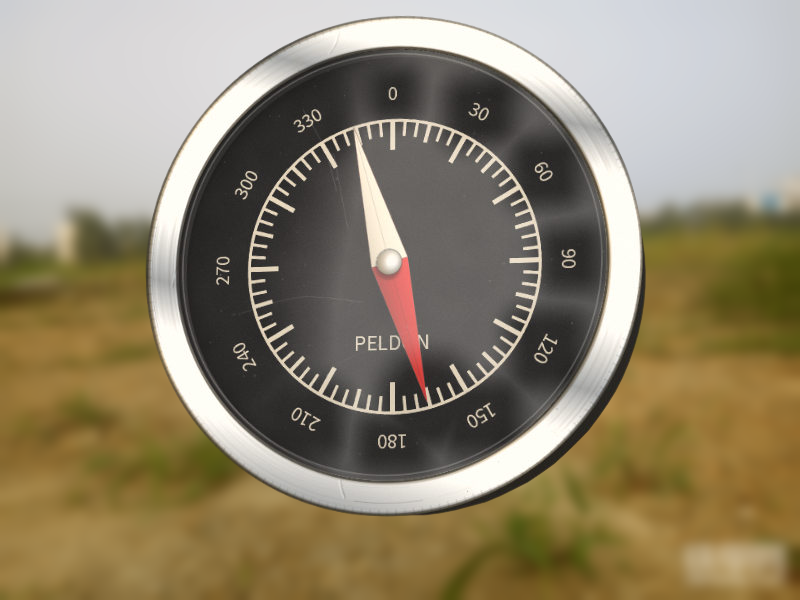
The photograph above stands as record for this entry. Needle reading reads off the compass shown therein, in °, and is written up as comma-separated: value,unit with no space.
165,°
